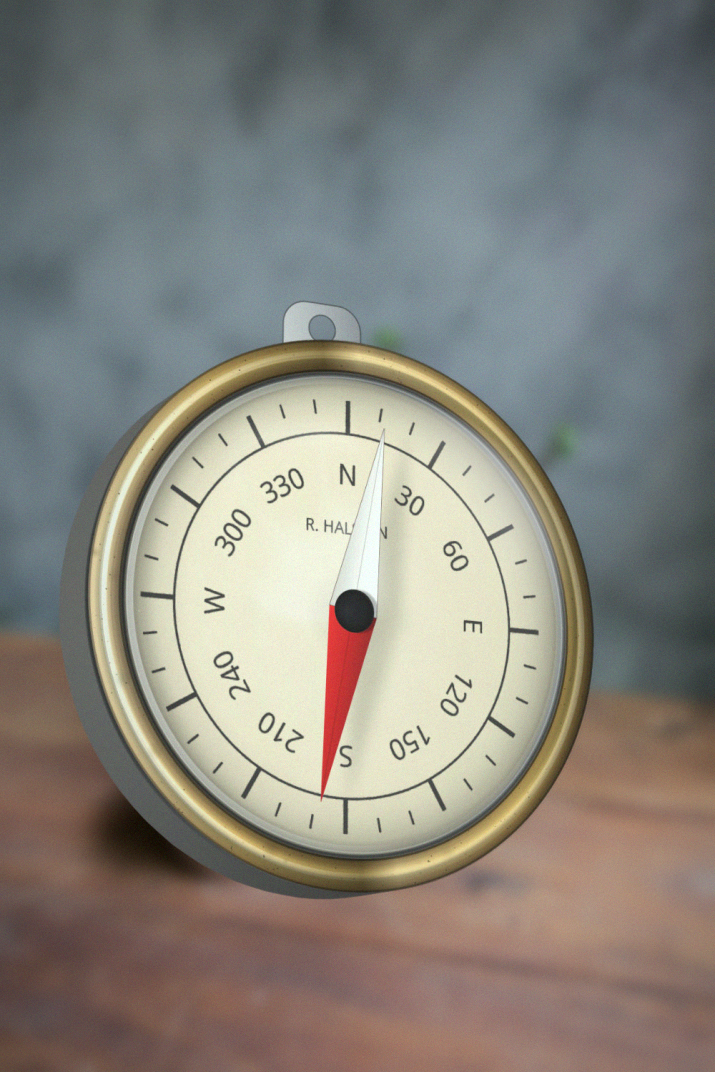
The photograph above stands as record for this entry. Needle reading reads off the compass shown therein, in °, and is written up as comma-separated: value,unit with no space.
190,°
